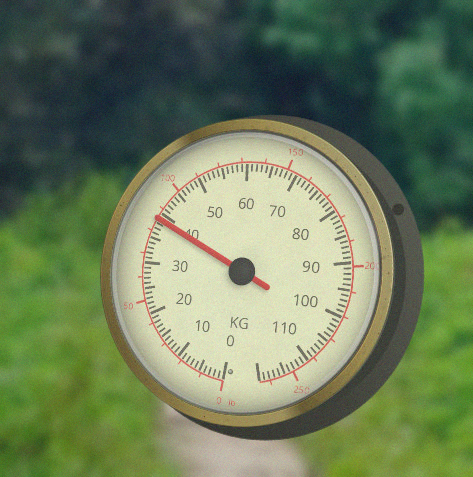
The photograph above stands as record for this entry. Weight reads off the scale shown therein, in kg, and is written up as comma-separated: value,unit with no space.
39,kg
